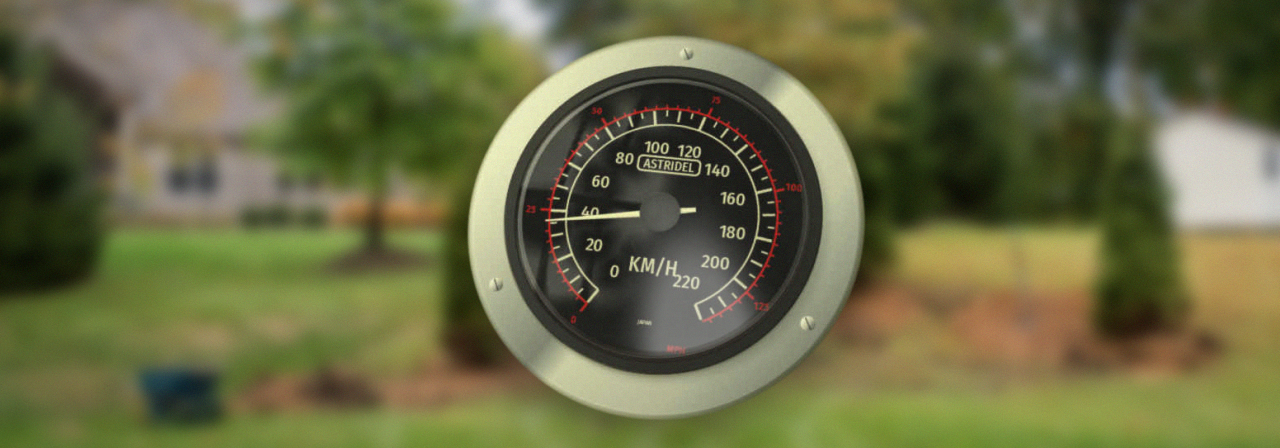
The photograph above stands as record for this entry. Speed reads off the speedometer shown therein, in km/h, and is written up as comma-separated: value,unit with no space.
35,km/h
